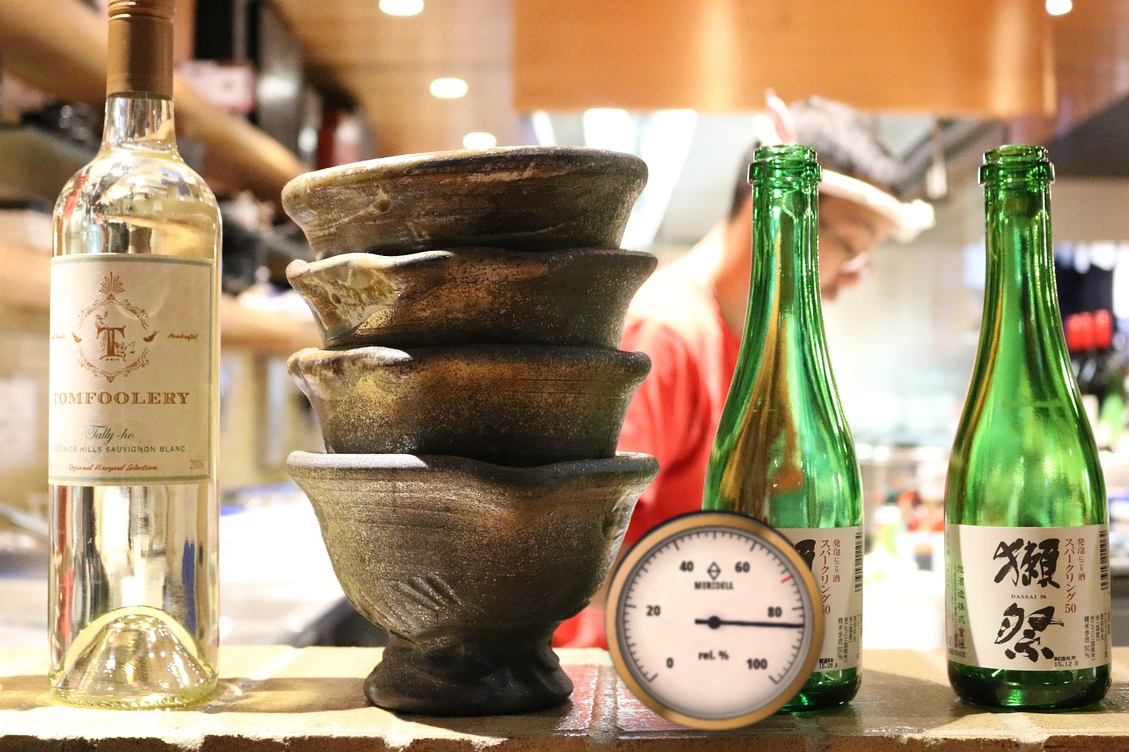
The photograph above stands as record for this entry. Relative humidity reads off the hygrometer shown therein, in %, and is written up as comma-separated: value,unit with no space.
84,%
